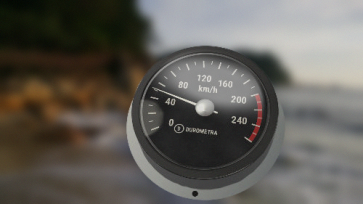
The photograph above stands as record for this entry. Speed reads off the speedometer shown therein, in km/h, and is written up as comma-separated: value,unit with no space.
50,km/h
